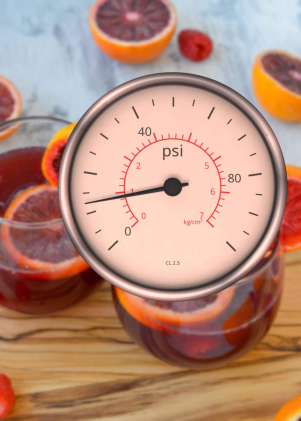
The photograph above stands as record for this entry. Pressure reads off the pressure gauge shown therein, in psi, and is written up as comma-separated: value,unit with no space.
12.5,psi
